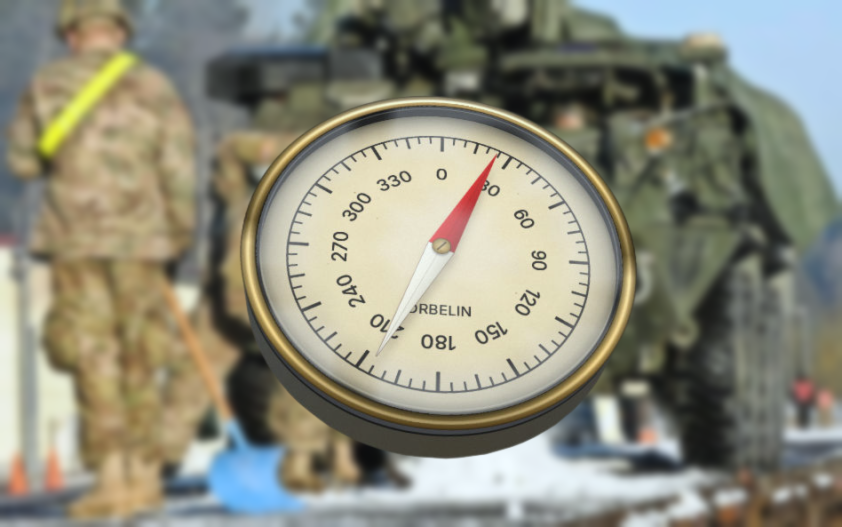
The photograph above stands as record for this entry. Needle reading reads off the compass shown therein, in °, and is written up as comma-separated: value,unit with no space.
25,°
